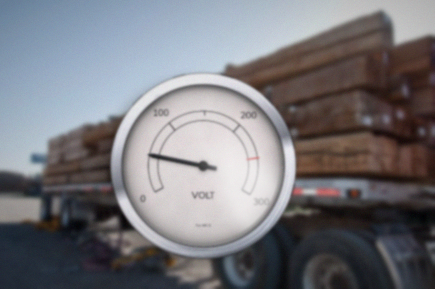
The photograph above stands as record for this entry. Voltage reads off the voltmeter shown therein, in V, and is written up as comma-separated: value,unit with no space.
50,V
